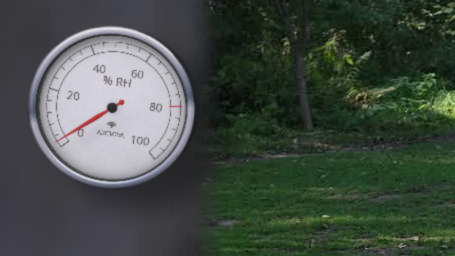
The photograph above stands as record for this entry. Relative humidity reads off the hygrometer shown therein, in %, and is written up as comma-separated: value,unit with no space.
2,%
